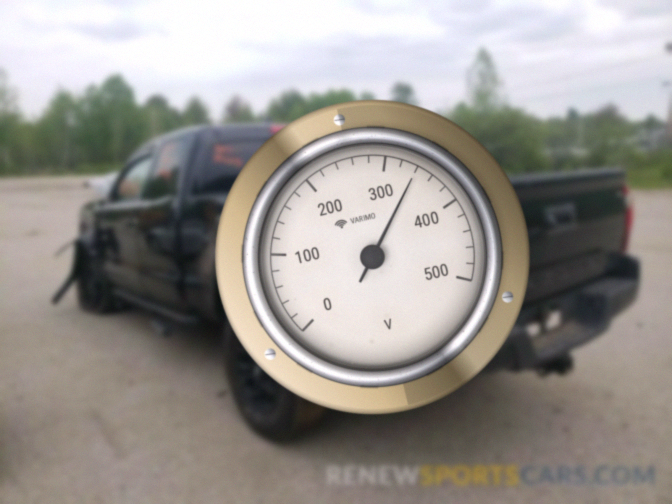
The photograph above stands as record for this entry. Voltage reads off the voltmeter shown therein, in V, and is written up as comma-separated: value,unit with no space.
340,V
